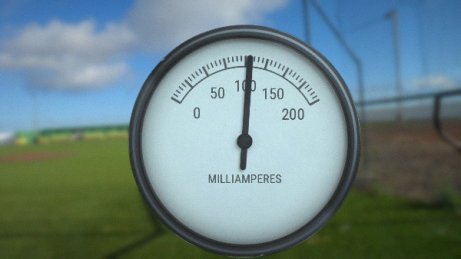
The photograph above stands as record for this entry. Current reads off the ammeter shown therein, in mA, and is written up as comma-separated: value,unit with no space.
105,mA
